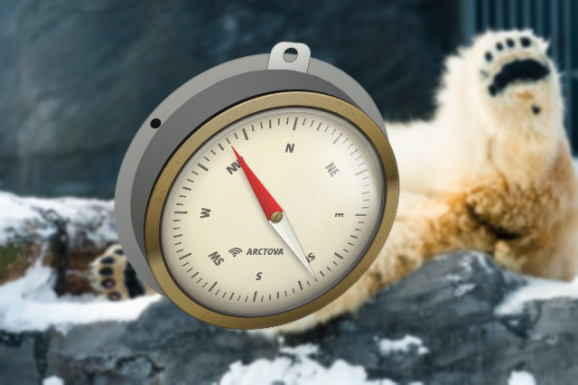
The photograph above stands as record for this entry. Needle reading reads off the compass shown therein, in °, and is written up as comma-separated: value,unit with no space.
320,°
